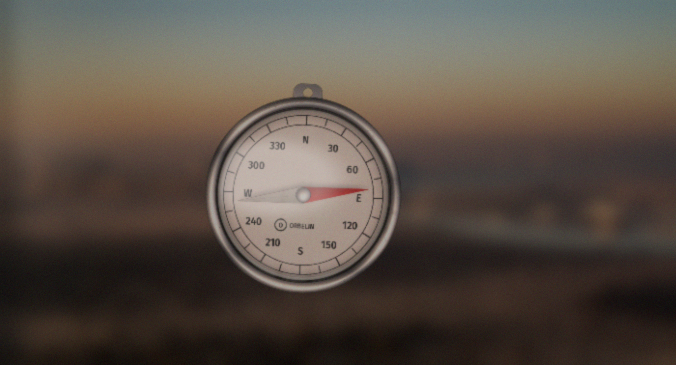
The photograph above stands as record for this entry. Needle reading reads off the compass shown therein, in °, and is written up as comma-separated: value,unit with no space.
82.5,°
